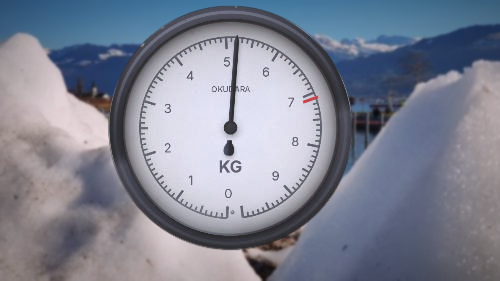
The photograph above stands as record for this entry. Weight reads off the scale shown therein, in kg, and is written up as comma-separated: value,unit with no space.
5.2,kg
